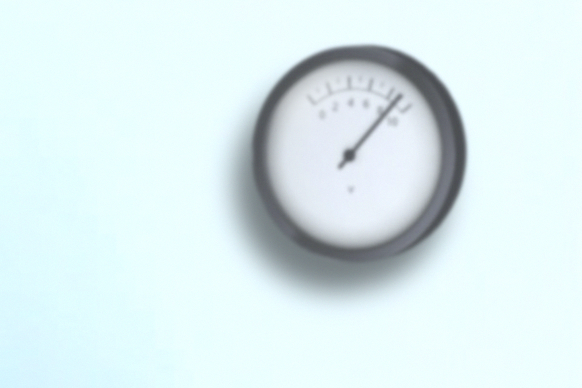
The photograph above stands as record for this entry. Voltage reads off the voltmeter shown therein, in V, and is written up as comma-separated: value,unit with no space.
9,V
